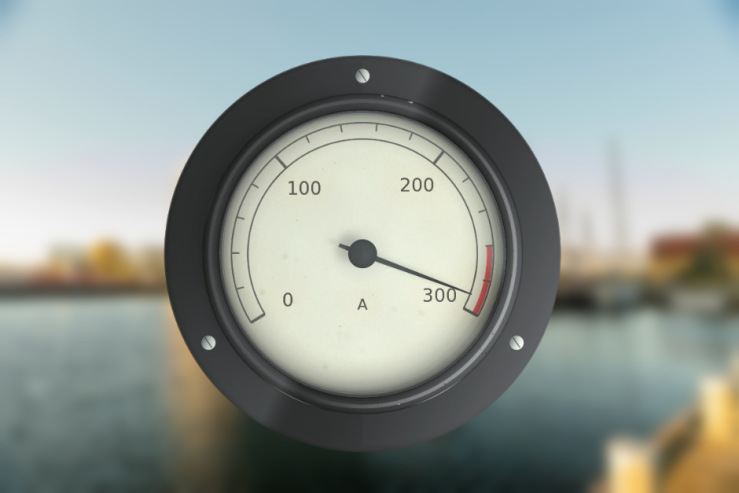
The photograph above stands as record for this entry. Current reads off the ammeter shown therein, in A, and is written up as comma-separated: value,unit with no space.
290,A
